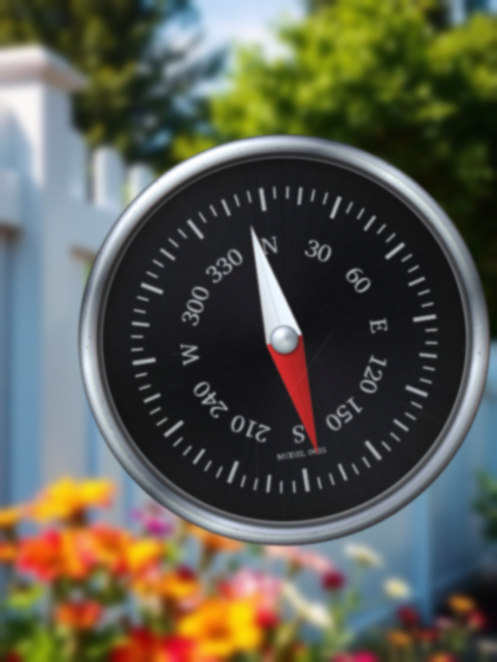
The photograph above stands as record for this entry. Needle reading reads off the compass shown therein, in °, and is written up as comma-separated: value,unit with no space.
172.5,°
